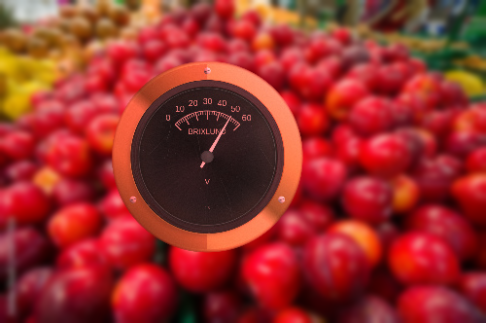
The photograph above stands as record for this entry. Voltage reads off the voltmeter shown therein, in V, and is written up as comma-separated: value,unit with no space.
50,V
